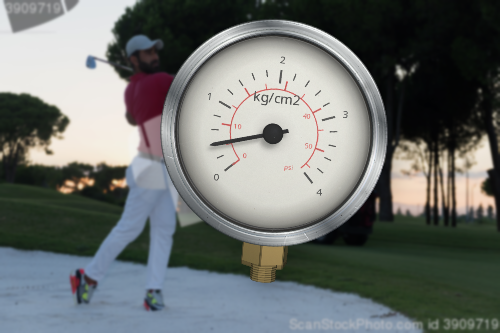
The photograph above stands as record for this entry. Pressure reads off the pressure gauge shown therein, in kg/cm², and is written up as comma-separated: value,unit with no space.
0.4,kg/cm²
